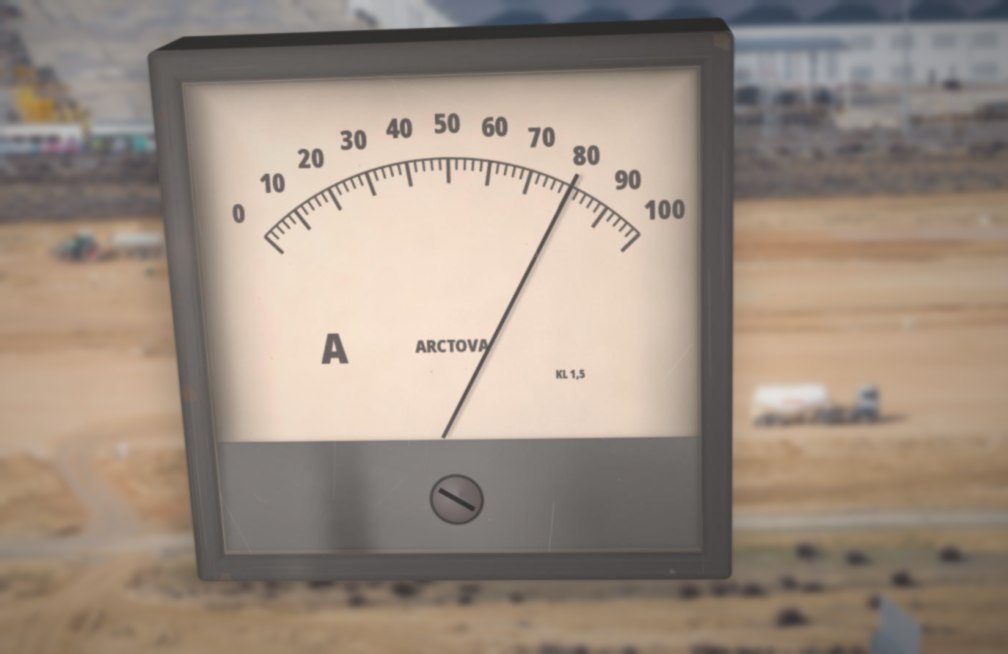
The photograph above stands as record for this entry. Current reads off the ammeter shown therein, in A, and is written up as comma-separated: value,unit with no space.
80,A
